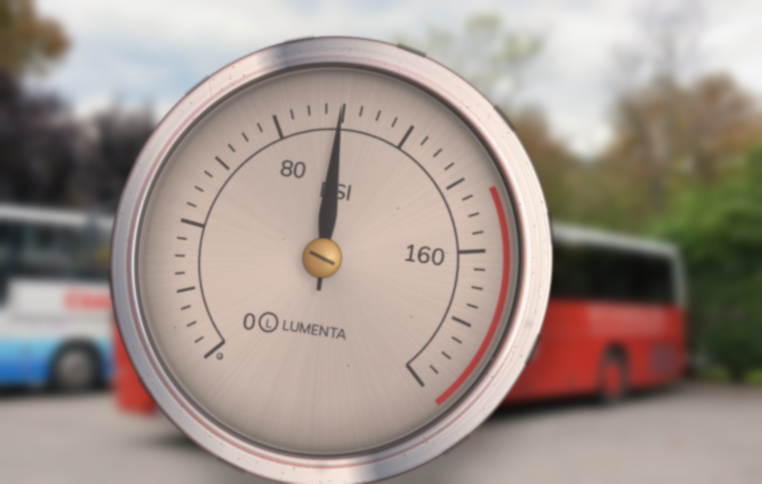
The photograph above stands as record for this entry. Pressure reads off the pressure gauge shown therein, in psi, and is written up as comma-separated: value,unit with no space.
100,psi
